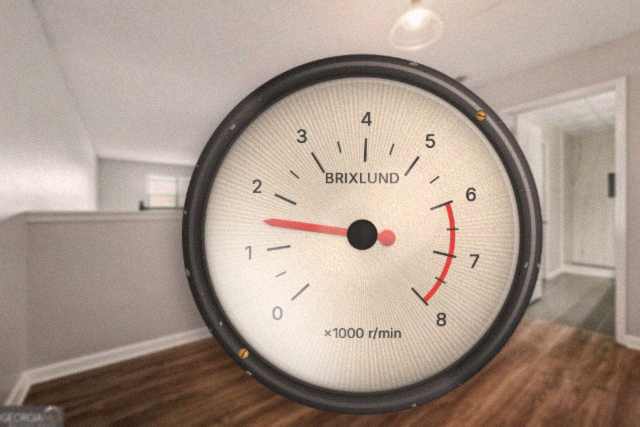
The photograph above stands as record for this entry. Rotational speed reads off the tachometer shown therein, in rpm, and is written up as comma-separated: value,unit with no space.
1500,rpm
